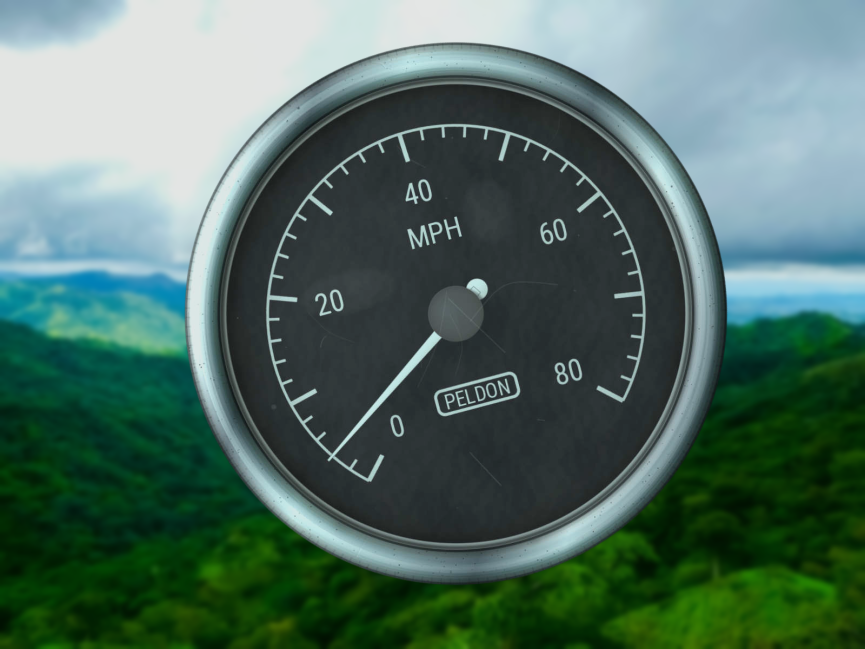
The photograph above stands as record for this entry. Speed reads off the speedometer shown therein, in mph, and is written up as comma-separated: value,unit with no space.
4,mph
